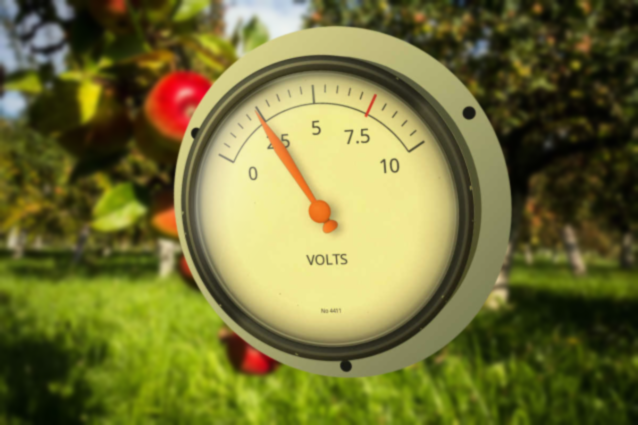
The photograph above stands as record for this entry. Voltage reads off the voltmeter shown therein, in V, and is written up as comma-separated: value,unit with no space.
2.5,V
